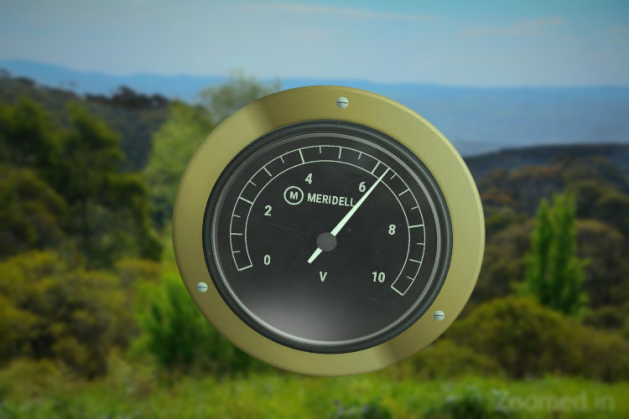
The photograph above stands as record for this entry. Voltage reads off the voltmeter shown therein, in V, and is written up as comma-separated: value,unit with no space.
6.25,V
